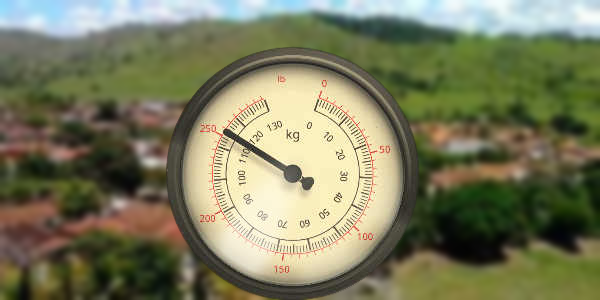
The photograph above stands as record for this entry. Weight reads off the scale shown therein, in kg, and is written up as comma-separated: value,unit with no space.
115,kg
